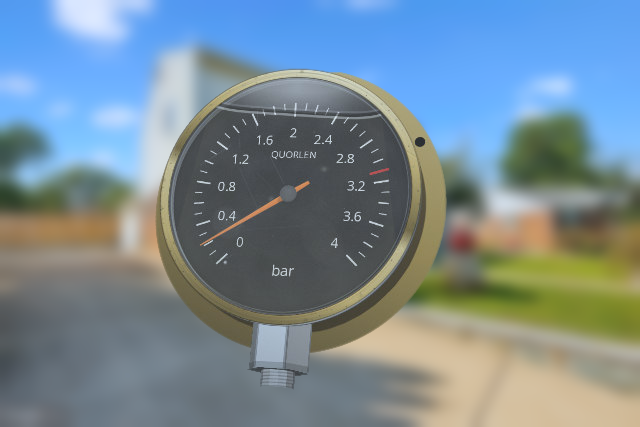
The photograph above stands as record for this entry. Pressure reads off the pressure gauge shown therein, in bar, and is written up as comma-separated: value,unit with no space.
0.2,bar
